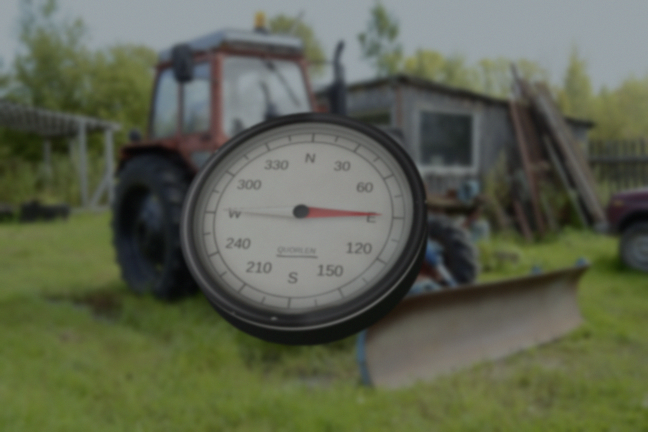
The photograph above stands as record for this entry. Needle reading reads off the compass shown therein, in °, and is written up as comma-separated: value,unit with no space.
90,°
